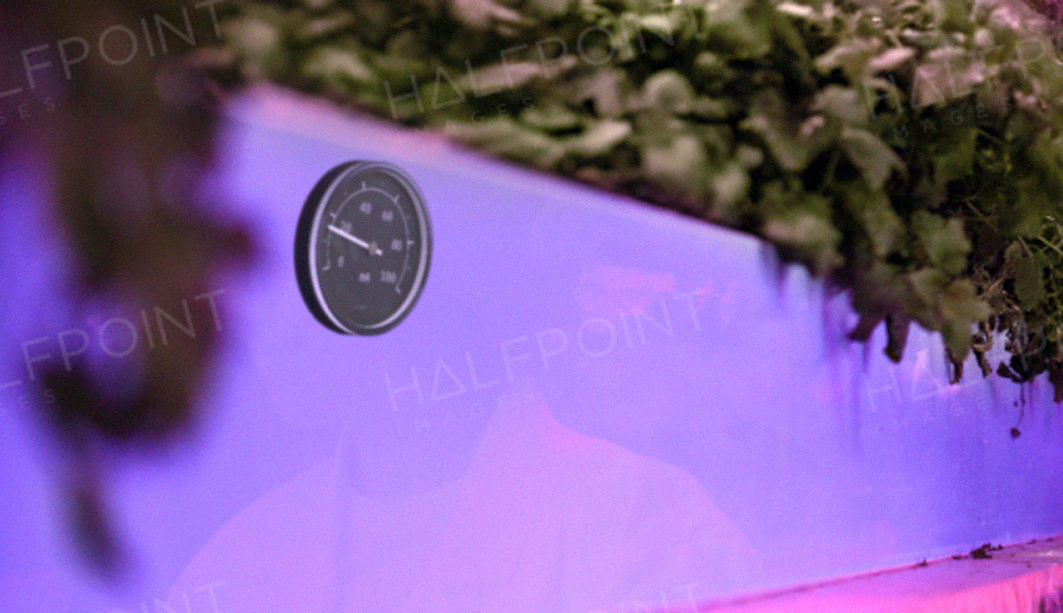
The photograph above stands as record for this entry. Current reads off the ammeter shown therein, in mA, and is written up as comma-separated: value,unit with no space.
15,mA
